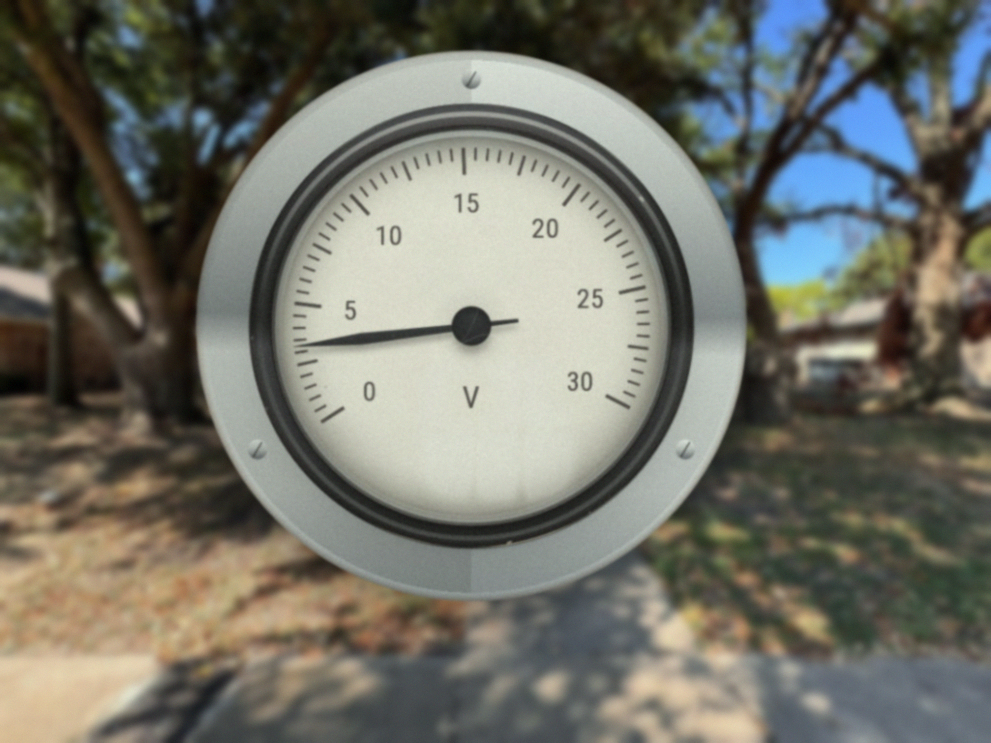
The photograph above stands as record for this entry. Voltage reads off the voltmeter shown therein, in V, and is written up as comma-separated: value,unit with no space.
3.25,V
